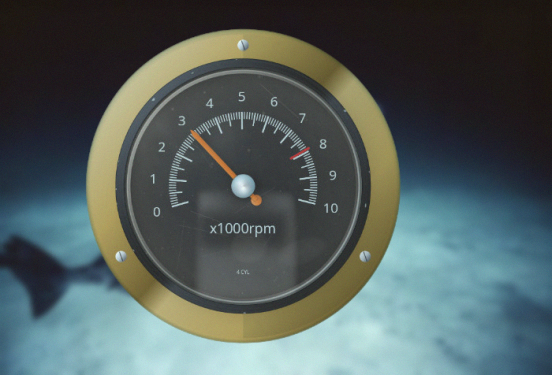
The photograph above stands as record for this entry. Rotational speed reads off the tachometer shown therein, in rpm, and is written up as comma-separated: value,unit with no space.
3000,rpm
